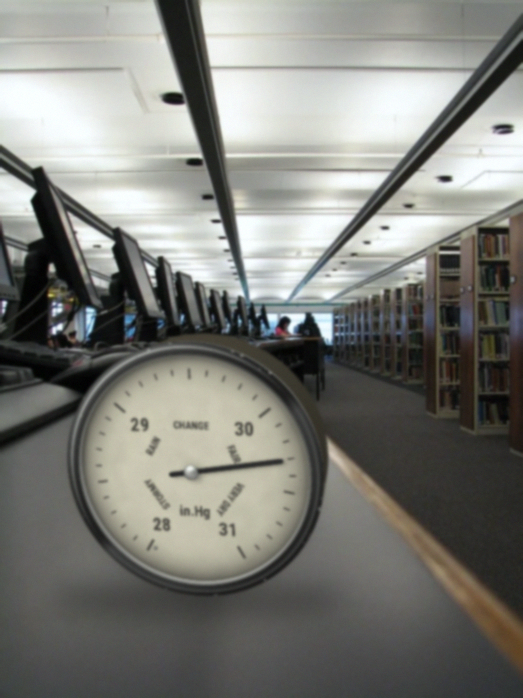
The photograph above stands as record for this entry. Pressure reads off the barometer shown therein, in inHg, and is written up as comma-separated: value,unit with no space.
30.3,inHg
